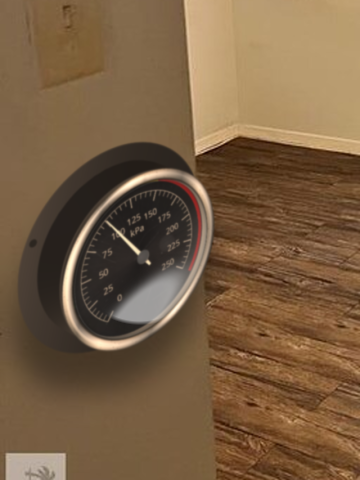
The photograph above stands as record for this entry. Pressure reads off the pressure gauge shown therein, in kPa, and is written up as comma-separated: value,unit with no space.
100,kPa
